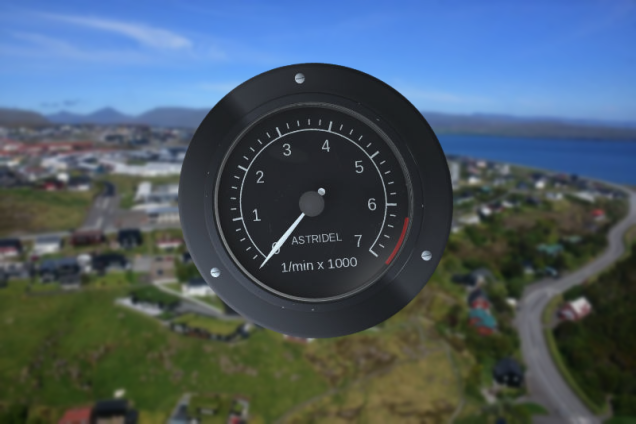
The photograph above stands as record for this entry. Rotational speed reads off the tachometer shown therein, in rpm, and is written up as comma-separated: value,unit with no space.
0,rpm
